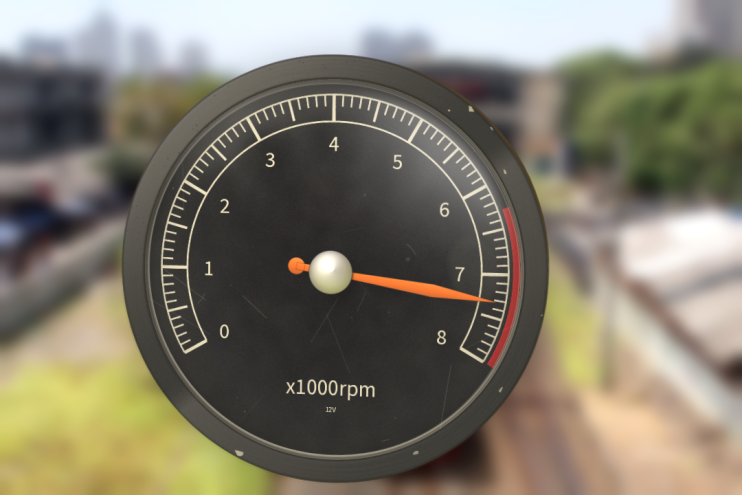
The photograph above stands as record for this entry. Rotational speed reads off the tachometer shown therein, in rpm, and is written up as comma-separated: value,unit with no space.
7300,rpm
